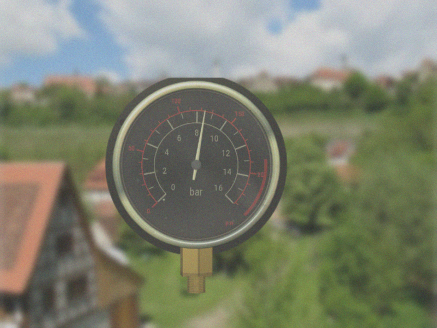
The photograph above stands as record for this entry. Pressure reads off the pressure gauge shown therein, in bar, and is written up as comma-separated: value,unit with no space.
8.5,bar
